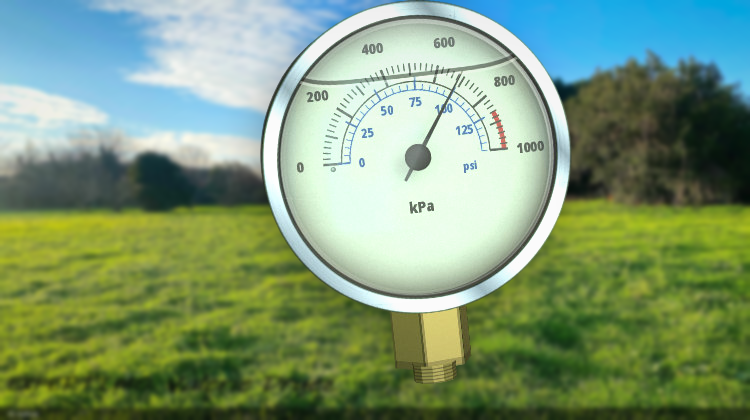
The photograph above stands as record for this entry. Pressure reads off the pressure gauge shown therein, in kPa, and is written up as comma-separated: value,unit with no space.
680,kPa
